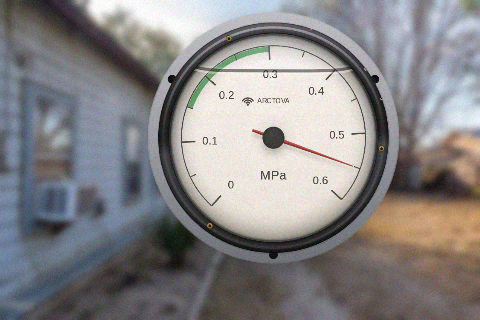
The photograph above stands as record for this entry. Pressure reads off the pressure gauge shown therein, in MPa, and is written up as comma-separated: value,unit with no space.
0.55,MPa
